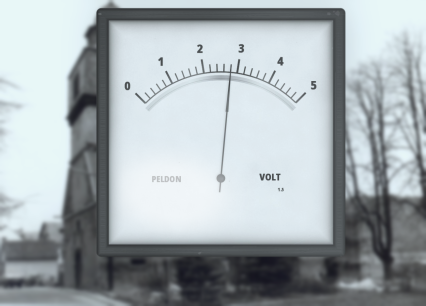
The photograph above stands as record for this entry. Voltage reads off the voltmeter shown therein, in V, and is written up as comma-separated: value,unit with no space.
2.8,V
